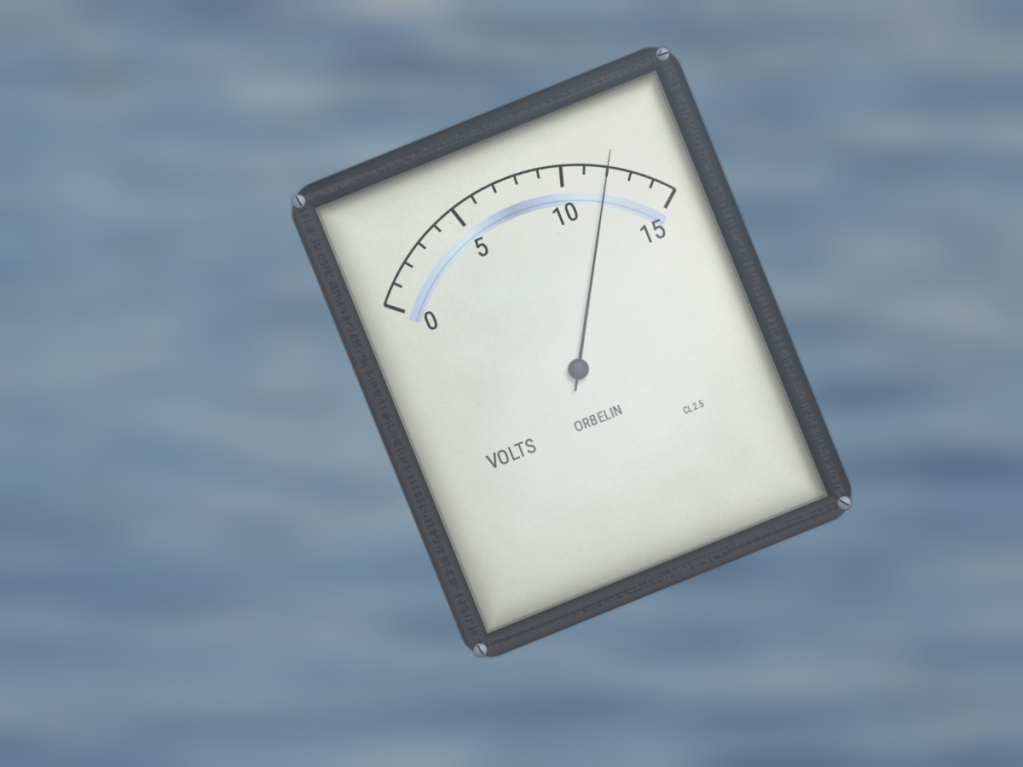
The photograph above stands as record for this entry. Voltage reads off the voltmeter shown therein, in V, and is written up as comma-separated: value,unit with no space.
12,V
